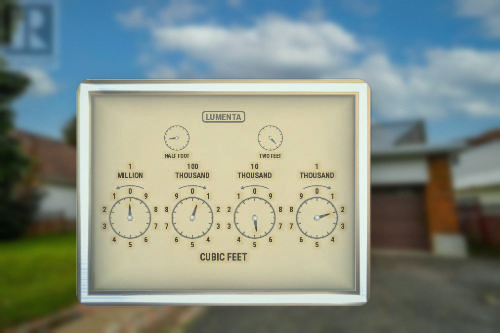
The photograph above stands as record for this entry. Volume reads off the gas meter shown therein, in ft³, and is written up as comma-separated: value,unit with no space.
5200,ft³
